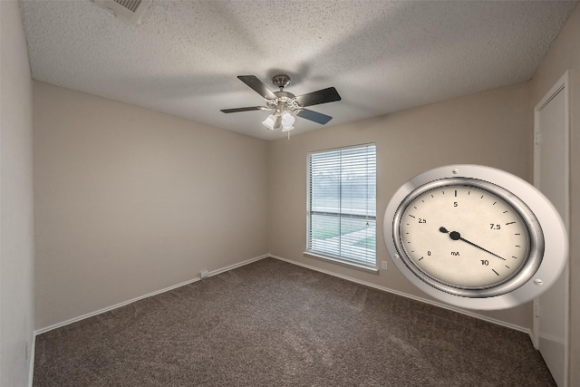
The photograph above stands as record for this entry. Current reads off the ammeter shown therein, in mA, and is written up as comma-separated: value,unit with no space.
9.25,mA
